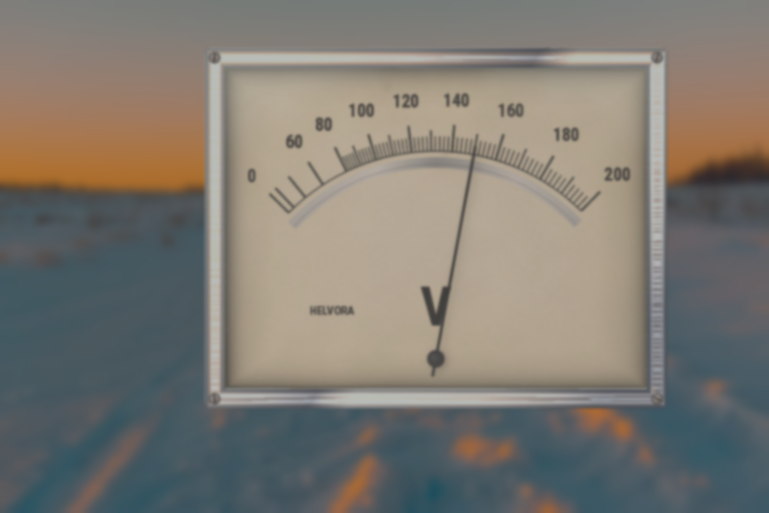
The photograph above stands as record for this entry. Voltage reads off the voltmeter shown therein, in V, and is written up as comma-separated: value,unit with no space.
150,V
